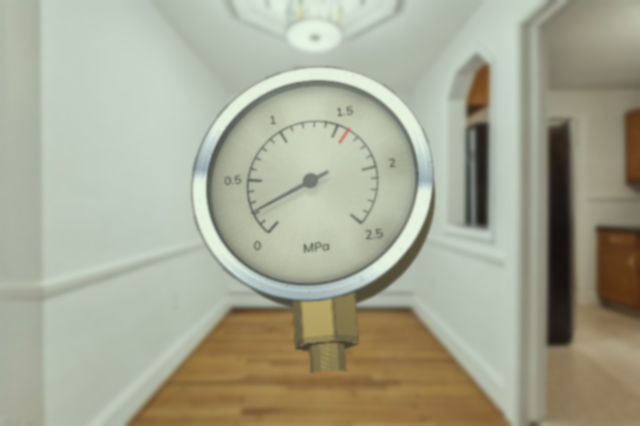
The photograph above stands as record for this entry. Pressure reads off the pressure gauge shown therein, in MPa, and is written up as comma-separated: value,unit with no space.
0.2,MPa
